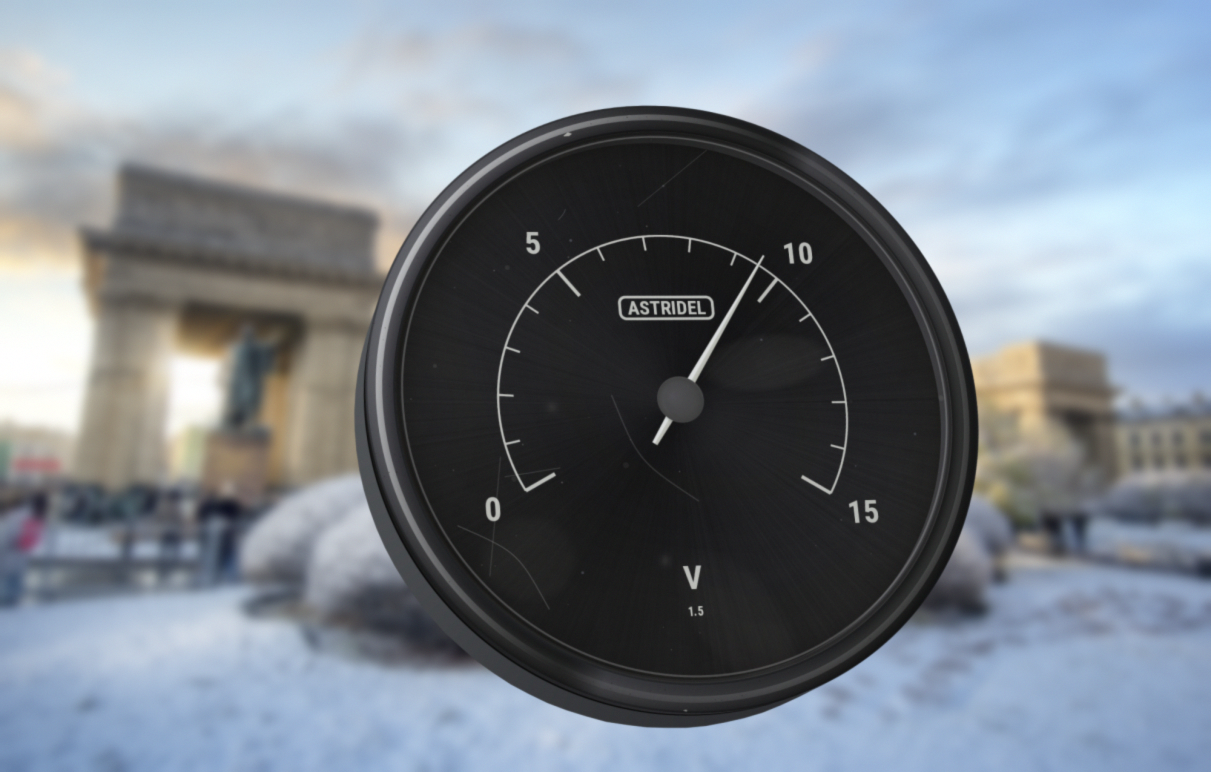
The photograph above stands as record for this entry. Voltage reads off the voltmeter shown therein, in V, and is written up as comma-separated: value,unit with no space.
9.5,V
